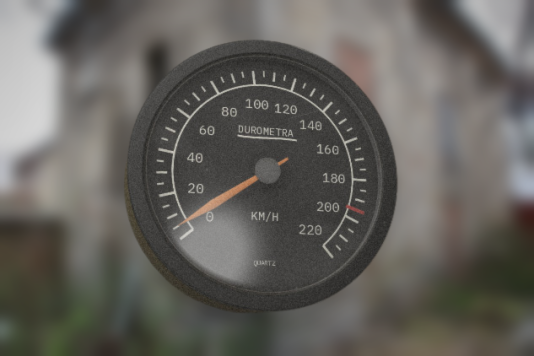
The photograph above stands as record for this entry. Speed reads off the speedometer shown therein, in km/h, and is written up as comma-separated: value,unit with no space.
5,km/h
